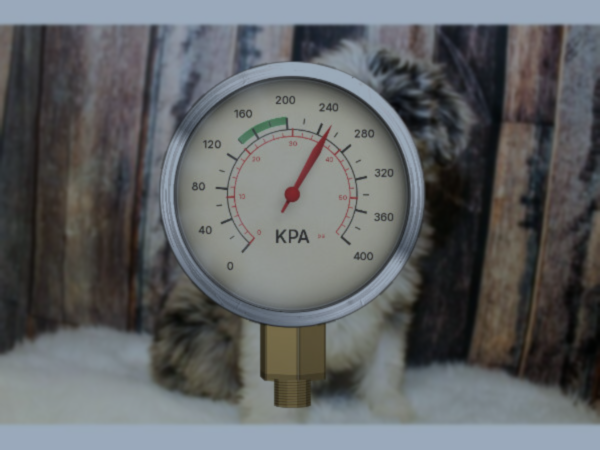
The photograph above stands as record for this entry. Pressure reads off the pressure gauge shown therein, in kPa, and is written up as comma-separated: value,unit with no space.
250,kPa
